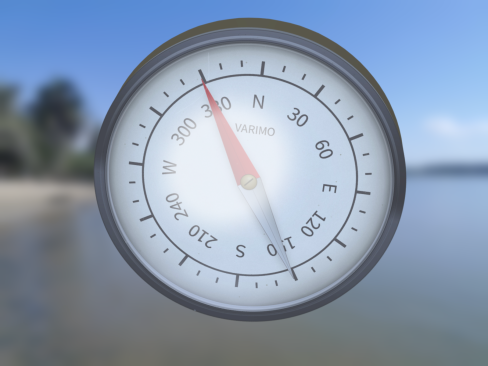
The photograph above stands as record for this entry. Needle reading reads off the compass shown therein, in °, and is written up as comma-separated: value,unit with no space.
330,°
